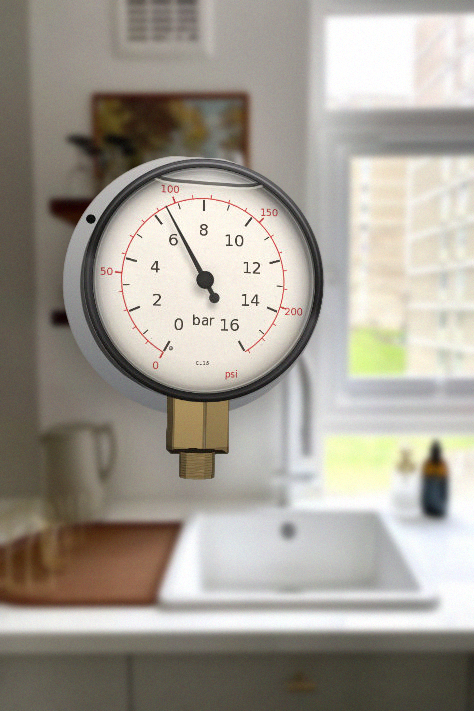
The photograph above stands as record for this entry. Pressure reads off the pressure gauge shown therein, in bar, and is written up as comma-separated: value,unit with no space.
6.5,bar
